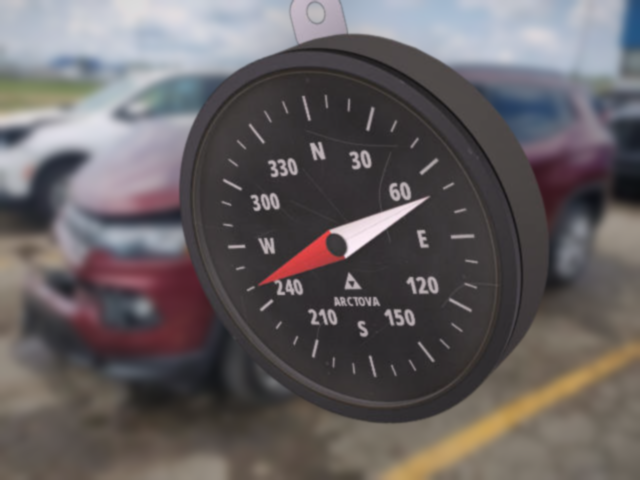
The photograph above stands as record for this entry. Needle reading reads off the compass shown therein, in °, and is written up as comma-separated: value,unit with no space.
250,°
